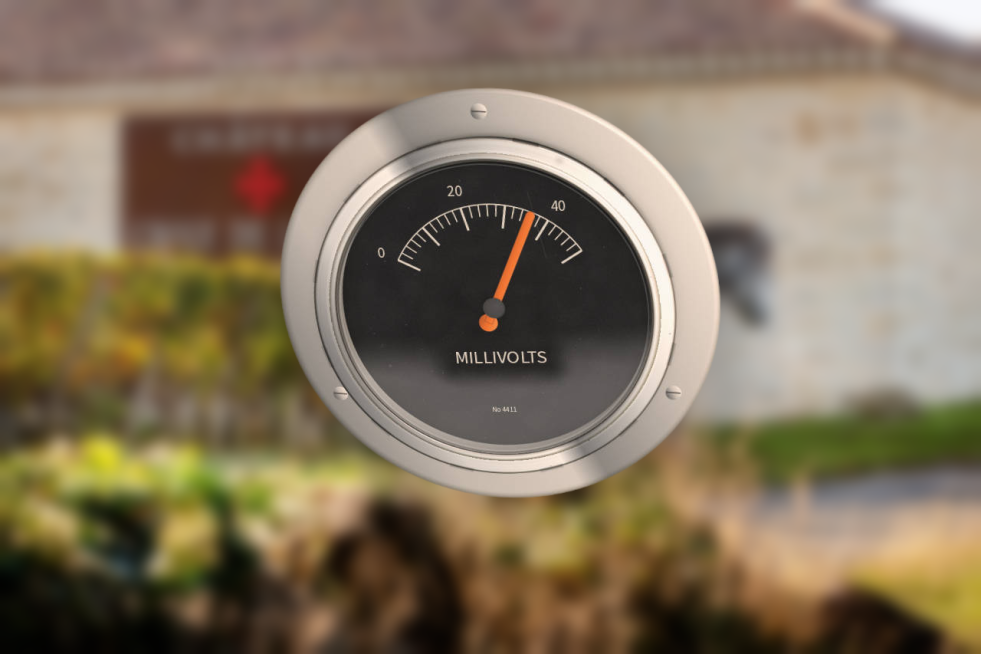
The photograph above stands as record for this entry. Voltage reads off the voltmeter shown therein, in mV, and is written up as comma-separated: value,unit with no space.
36,mV
